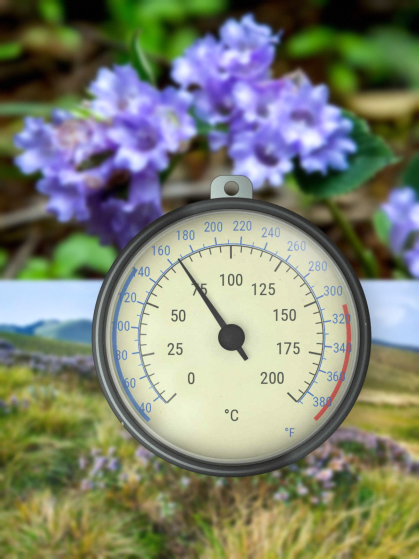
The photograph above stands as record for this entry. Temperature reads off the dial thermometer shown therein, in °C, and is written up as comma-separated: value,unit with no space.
75,°C
